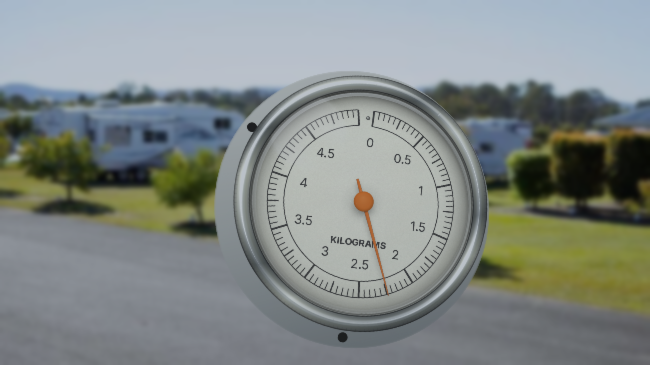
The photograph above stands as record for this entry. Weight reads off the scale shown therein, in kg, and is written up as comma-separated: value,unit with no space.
2.25,kg
